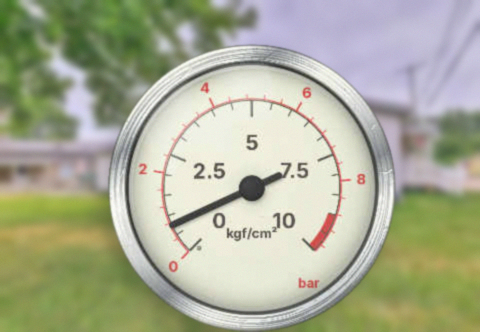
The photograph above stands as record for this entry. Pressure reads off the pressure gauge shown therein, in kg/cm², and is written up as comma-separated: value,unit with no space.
0.75,kg/cm²
